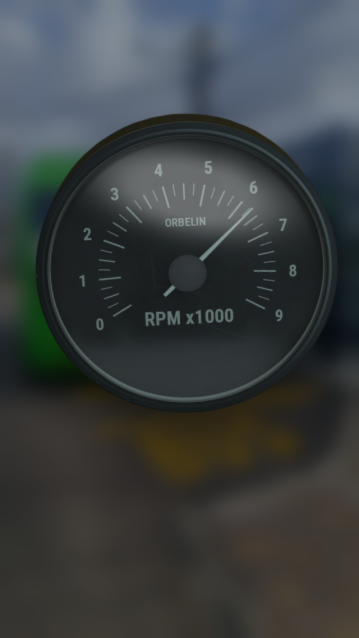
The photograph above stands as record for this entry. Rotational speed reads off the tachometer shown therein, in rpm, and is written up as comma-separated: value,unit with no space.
6250,rpm
